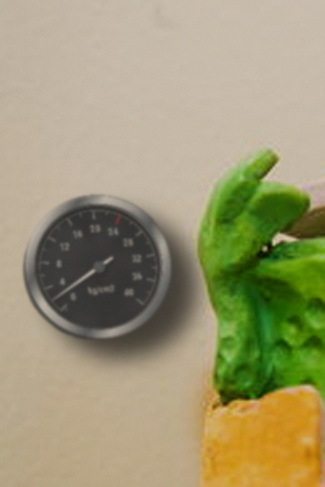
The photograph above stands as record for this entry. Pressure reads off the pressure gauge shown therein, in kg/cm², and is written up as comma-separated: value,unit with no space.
2,kg/cm²
